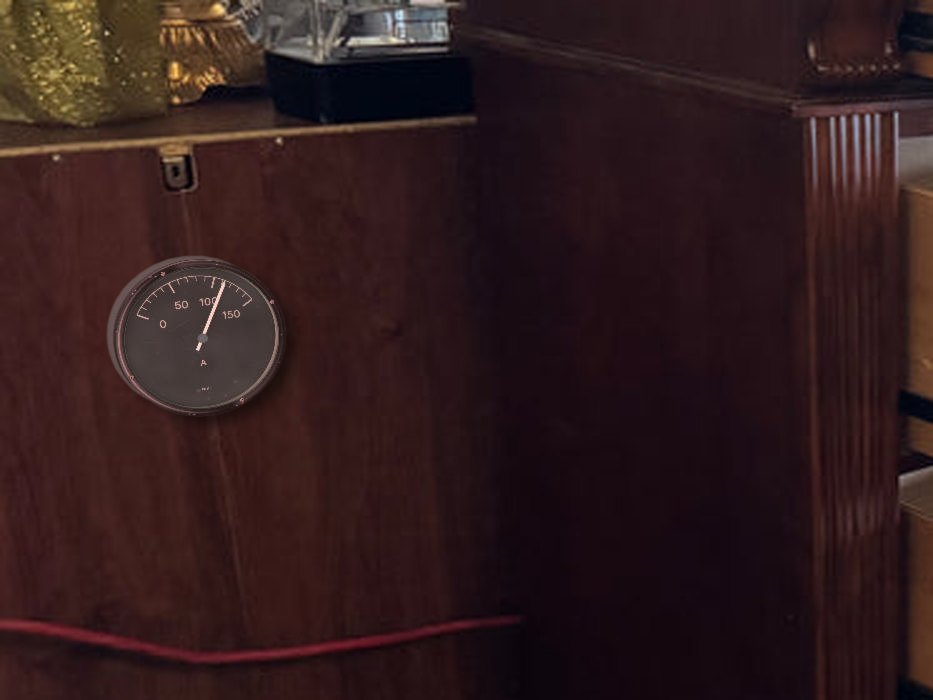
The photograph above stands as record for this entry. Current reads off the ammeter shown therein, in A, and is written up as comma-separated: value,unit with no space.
110,A
